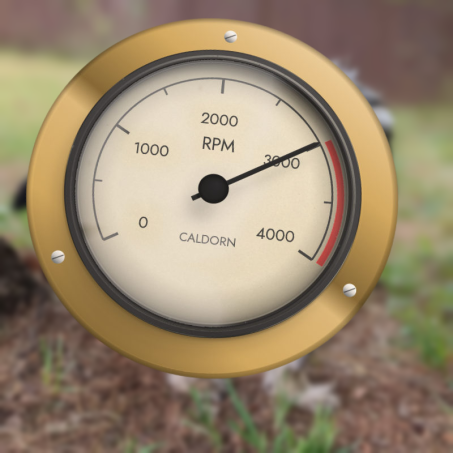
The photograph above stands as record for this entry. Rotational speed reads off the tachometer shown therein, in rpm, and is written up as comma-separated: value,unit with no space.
3000,rpm
